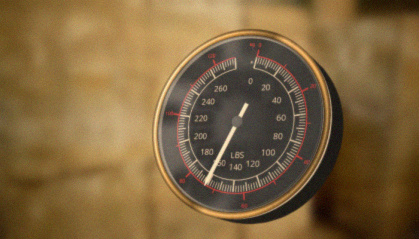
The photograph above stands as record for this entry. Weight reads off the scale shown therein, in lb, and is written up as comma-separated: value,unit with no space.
160,lb
